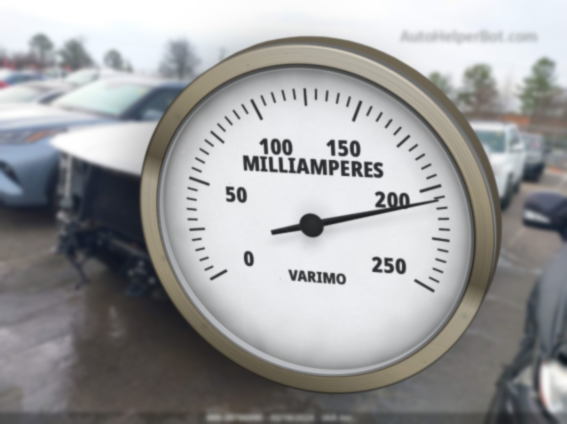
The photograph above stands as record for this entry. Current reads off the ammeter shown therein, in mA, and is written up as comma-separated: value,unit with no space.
205,mA
